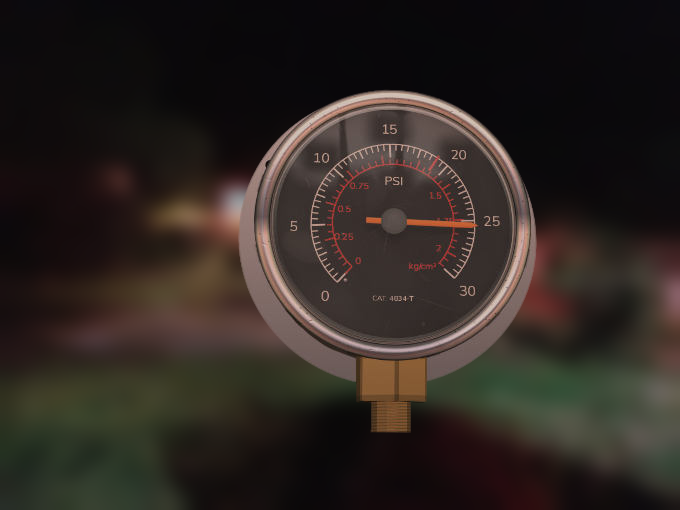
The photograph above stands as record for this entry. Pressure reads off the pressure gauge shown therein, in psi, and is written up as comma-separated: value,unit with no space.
25.5,psi
